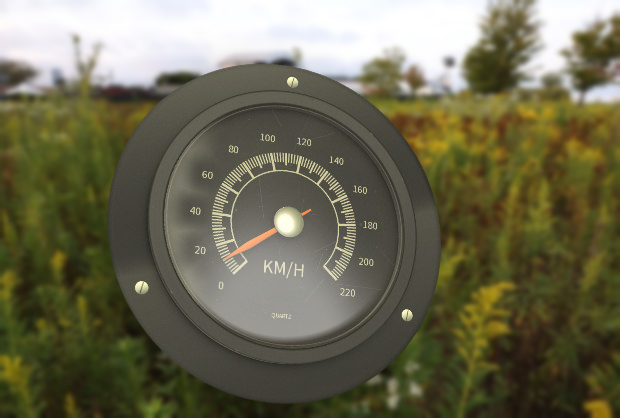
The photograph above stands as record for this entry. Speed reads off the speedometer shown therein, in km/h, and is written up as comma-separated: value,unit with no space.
10,km/h
